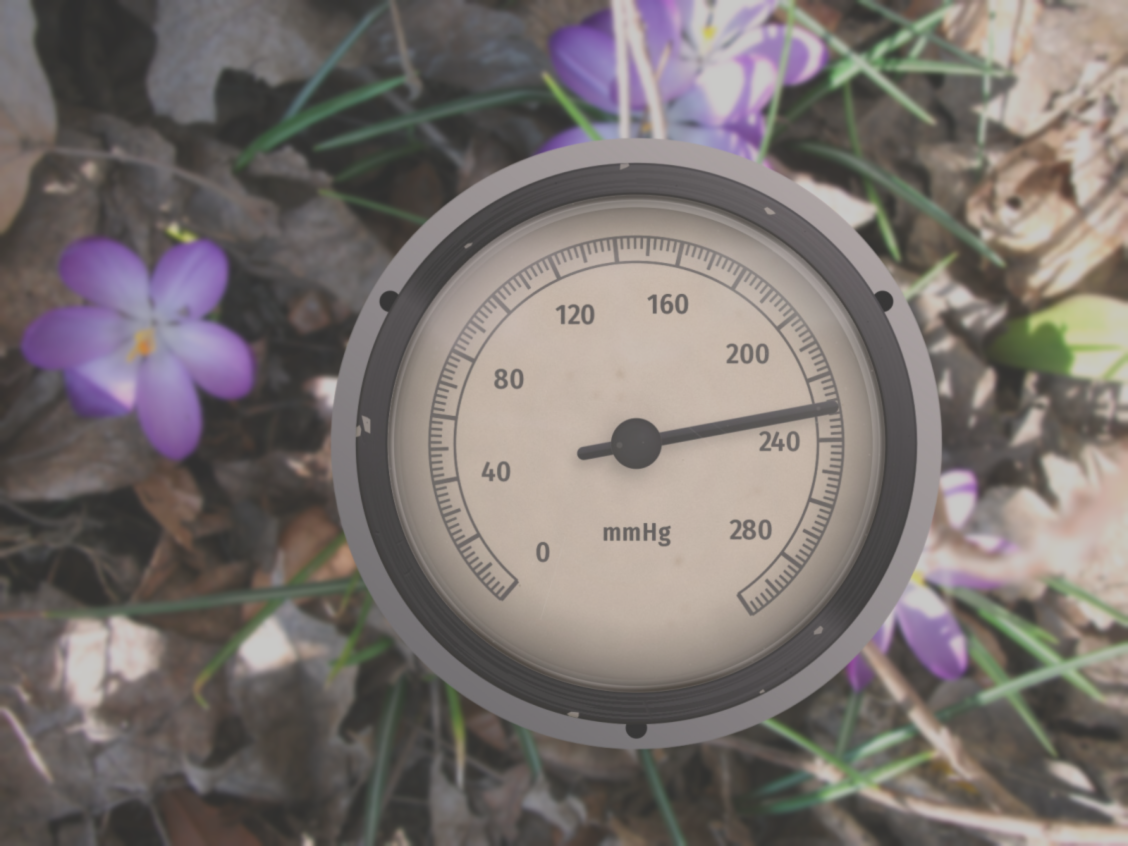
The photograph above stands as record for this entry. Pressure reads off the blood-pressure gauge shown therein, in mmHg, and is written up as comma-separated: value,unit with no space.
230,mmHg
